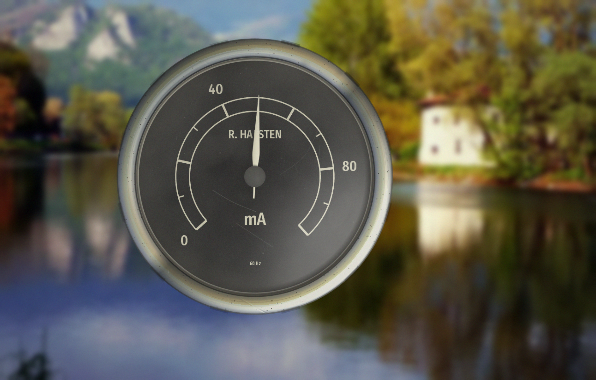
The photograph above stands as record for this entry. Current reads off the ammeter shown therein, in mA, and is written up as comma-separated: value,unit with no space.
50,mA
